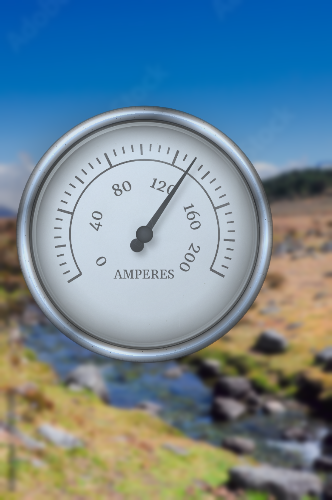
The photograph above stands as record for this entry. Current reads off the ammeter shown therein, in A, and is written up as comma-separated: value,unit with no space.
130,A
